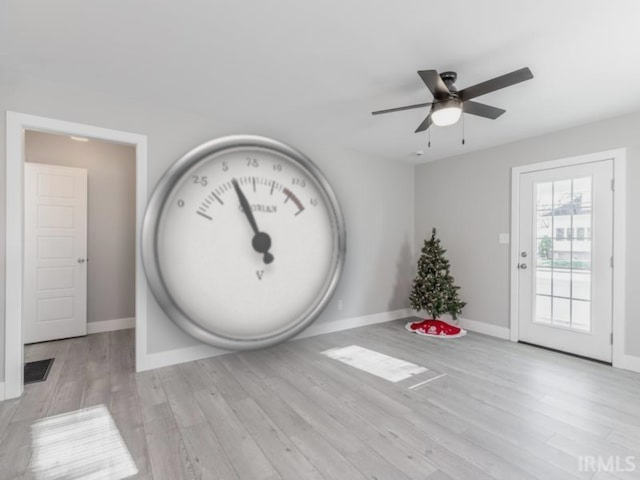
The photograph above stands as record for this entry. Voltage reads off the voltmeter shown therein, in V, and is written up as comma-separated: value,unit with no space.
5,V
